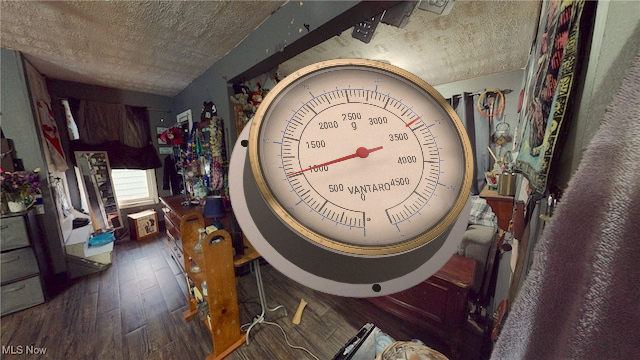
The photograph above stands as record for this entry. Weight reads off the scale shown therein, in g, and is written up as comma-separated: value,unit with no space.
1000,g
